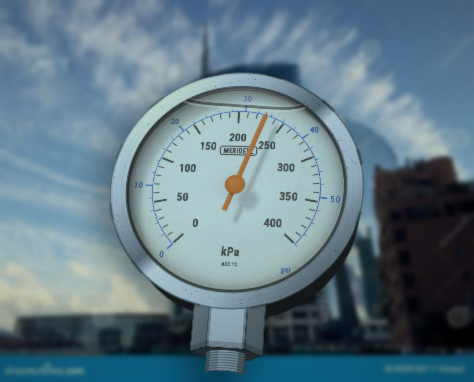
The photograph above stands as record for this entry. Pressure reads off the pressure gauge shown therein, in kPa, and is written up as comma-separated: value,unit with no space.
230,kPa
